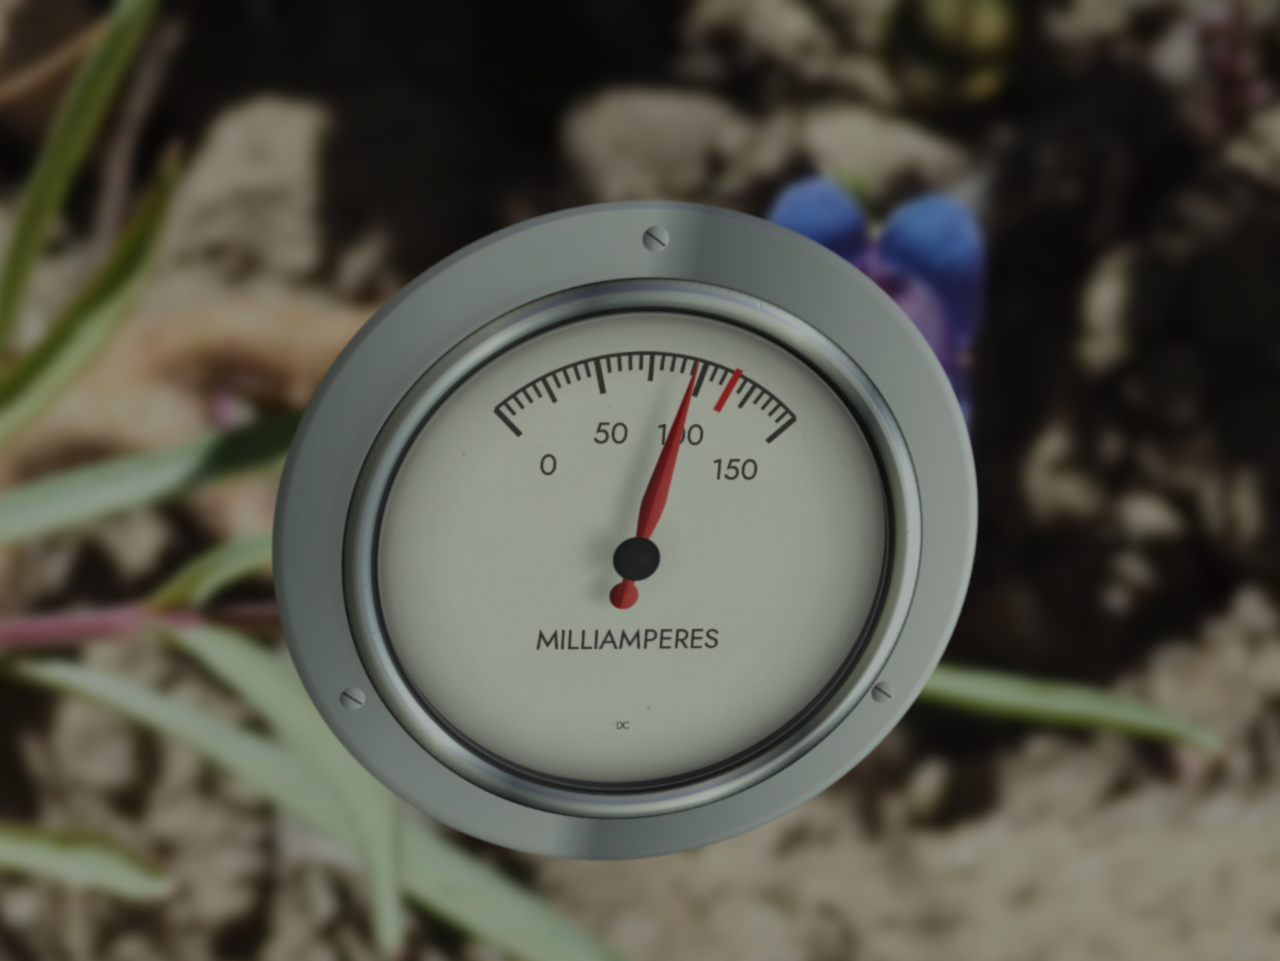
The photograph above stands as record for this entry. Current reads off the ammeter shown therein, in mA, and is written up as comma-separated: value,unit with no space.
95,mA
